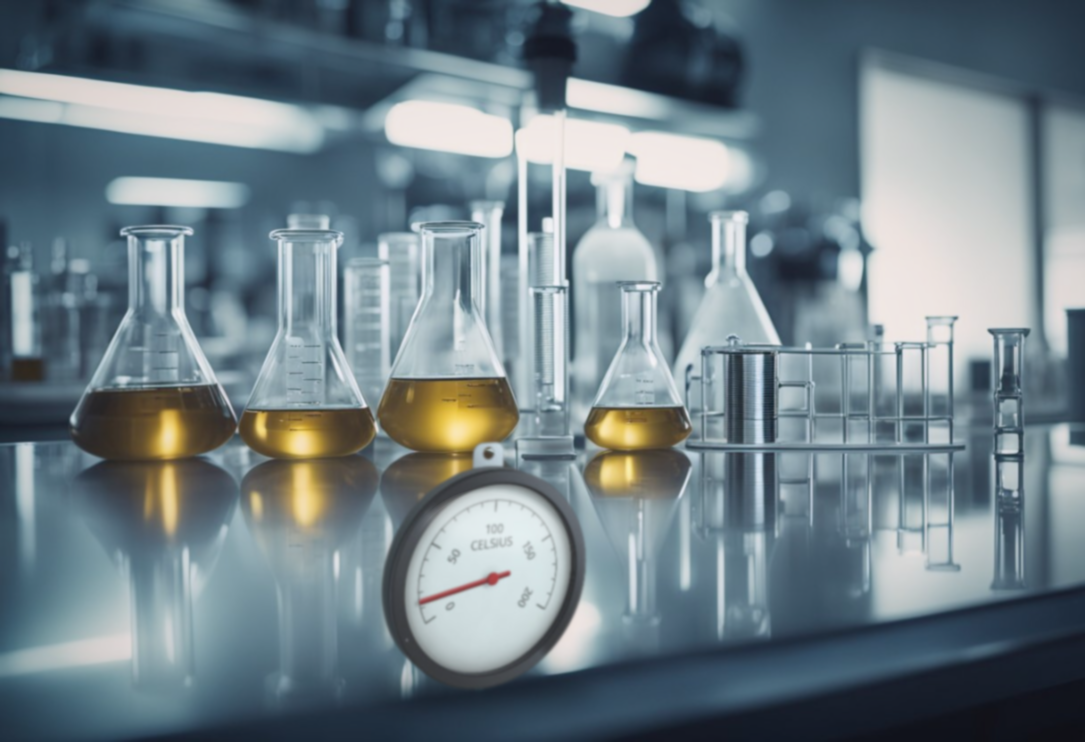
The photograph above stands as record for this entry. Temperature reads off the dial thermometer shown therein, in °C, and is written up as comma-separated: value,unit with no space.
15,°C
